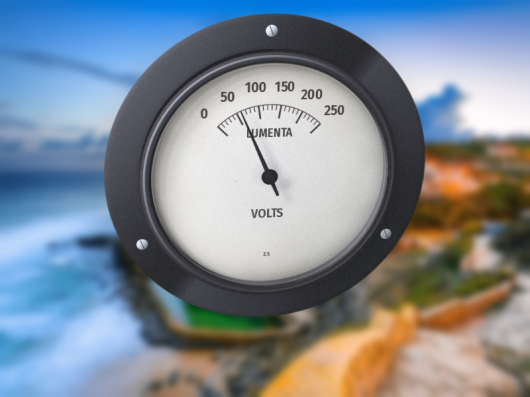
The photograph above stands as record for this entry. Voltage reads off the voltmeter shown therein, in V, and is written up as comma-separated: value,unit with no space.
60,V
